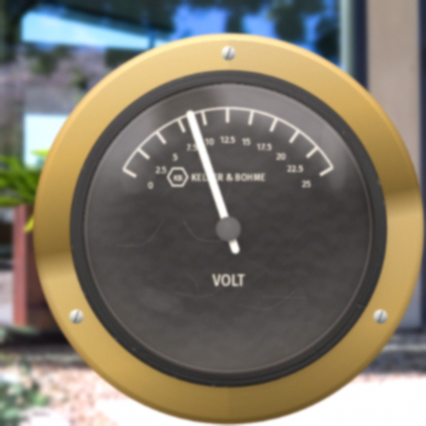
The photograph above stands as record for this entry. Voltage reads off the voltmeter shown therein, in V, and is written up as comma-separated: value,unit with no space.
8.75,V
